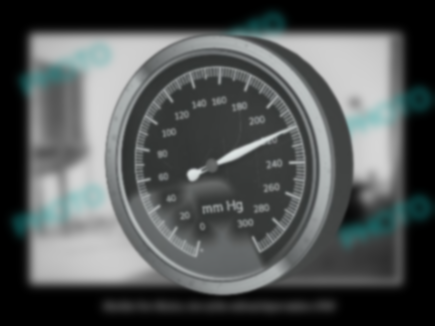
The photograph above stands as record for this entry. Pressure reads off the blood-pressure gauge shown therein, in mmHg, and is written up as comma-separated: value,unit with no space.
220,mmHg
